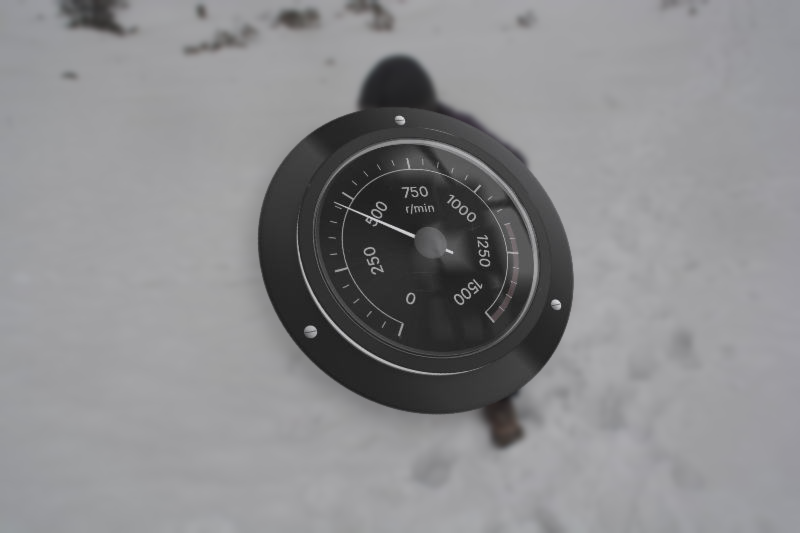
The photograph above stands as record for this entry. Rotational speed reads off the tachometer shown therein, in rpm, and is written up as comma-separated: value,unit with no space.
450,rpm
